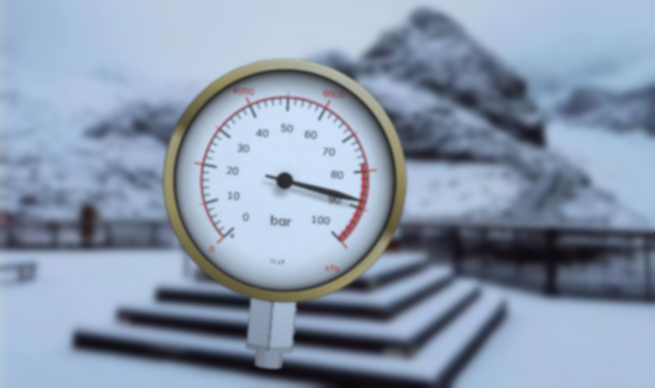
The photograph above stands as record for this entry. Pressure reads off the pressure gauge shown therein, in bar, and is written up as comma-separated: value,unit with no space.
88,bar
